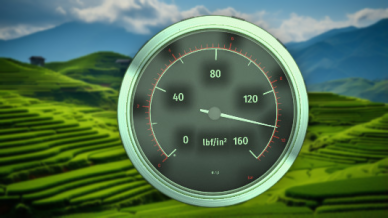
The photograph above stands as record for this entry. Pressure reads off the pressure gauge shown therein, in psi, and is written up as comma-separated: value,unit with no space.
140,psi
